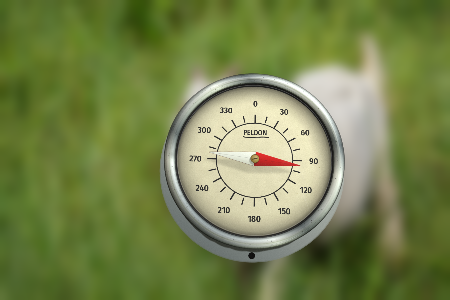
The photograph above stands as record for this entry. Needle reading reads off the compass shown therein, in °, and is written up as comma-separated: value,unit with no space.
97.5,°
